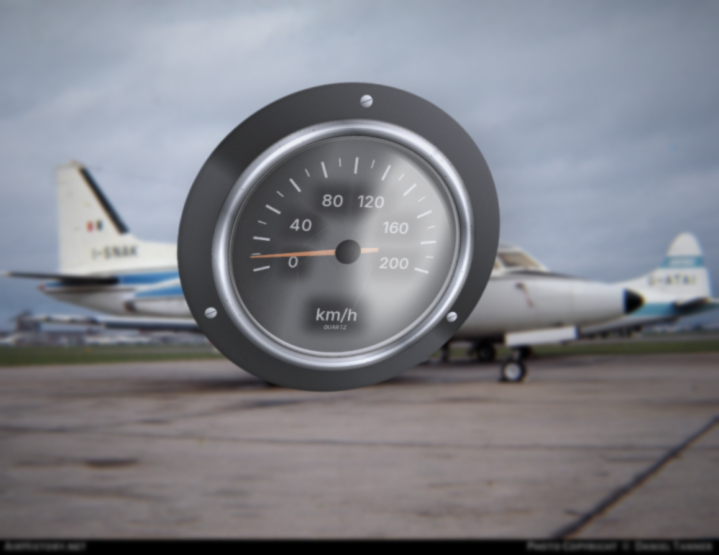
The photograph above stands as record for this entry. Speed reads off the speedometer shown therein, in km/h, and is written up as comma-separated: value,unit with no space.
10,km/h
